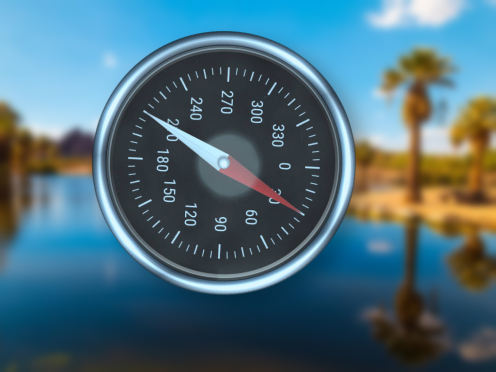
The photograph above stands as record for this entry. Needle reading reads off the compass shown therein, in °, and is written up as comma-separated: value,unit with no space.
30,°
